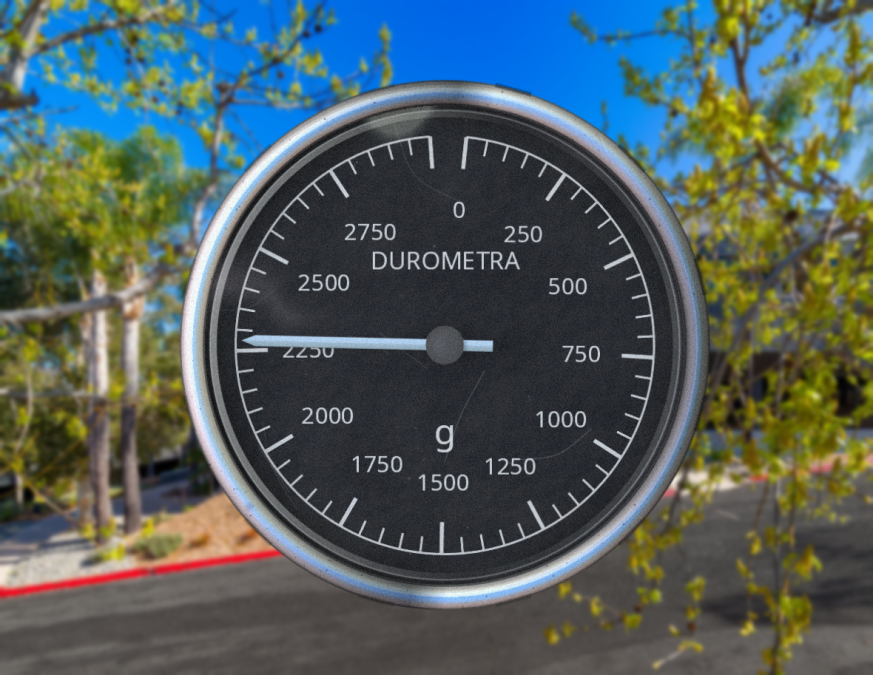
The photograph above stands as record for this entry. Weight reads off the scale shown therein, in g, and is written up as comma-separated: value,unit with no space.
2275,g
